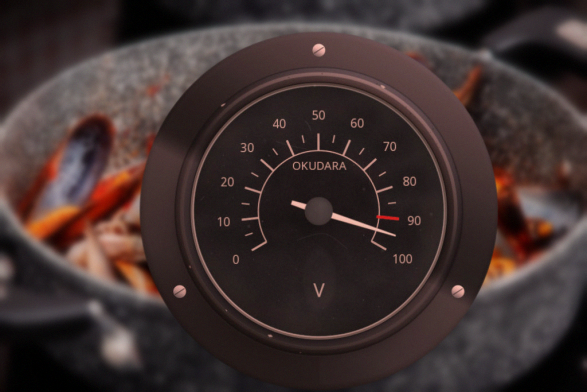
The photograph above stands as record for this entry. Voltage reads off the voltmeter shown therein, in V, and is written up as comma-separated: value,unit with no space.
95,V
